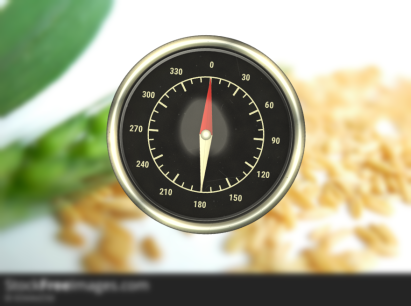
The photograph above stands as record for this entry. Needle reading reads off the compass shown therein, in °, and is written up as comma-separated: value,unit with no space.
0,°
